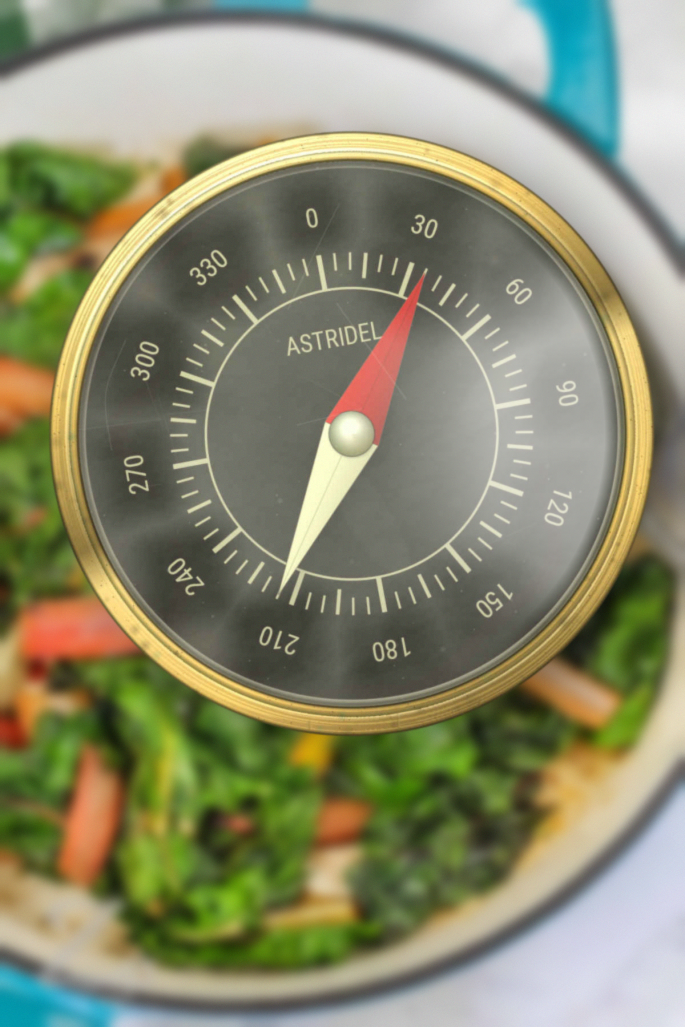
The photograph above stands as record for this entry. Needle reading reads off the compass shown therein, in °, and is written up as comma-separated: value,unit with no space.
35,°
